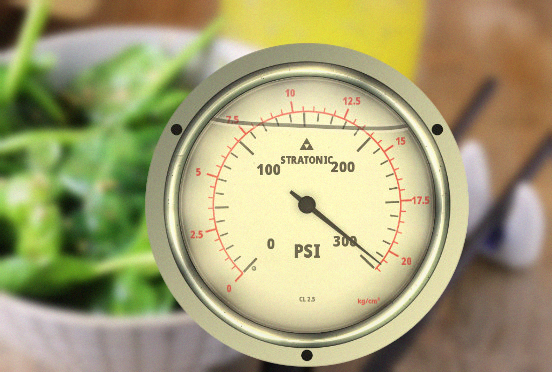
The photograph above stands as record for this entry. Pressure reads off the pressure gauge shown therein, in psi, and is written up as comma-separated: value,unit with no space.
295,psi
